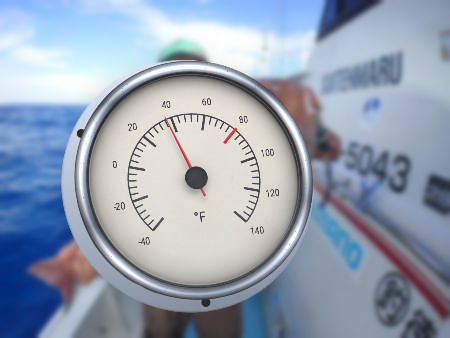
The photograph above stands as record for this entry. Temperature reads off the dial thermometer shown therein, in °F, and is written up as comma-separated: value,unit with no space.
36,°F
